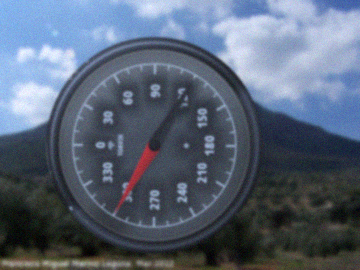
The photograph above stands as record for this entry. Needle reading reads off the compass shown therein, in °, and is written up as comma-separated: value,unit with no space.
300,°
